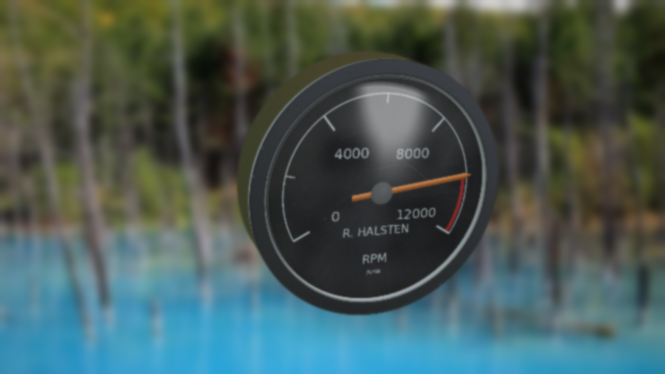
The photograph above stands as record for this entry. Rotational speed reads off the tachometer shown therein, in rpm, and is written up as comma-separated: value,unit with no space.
10000,rpm
